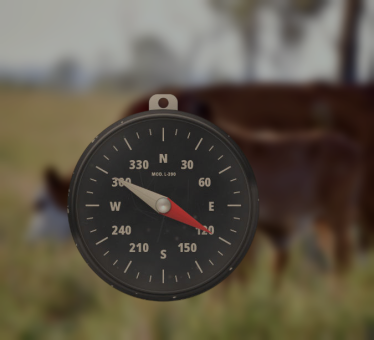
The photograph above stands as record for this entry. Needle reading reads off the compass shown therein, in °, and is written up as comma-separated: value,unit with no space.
120,°
